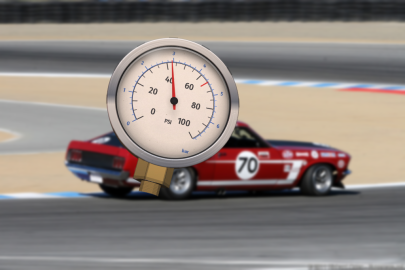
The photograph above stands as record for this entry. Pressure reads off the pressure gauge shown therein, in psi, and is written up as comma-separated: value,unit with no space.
42.5,psi
